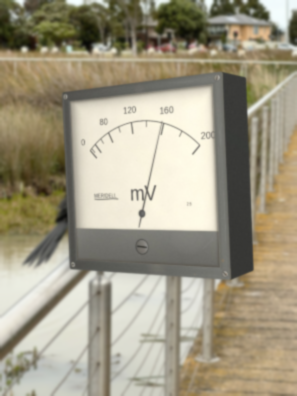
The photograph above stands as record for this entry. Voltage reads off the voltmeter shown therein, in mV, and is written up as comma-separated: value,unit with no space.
160,mV
